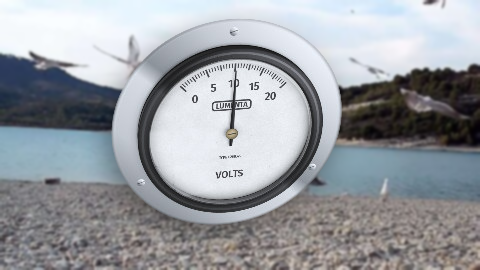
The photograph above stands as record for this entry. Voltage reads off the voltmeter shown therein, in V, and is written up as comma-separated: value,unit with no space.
10,V
